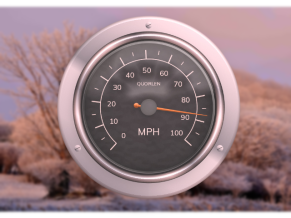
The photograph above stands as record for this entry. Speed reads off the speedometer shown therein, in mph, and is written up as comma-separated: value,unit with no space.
87.5,mph
